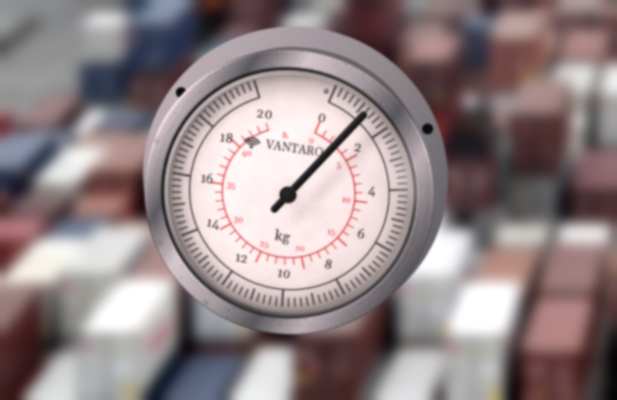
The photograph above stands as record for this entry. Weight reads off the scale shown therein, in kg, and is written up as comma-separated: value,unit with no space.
1.2,kg
